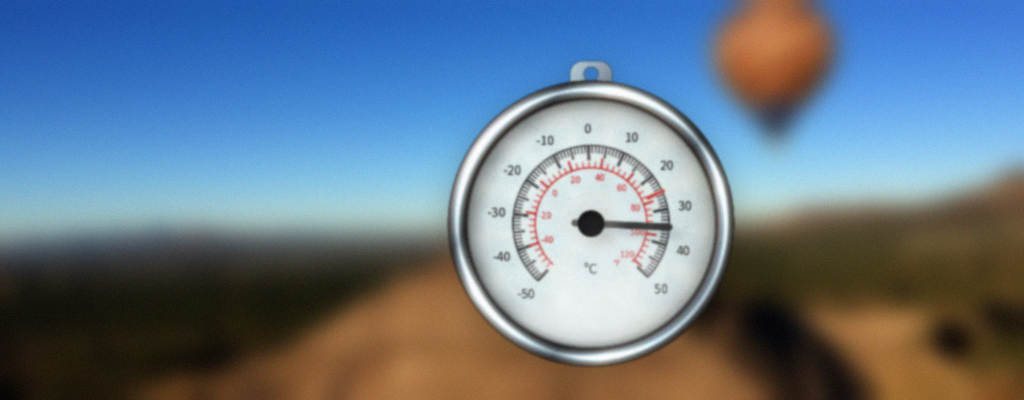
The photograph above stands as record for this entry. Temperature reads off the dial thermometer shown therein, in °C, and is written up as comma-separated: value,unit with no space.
35,°C
